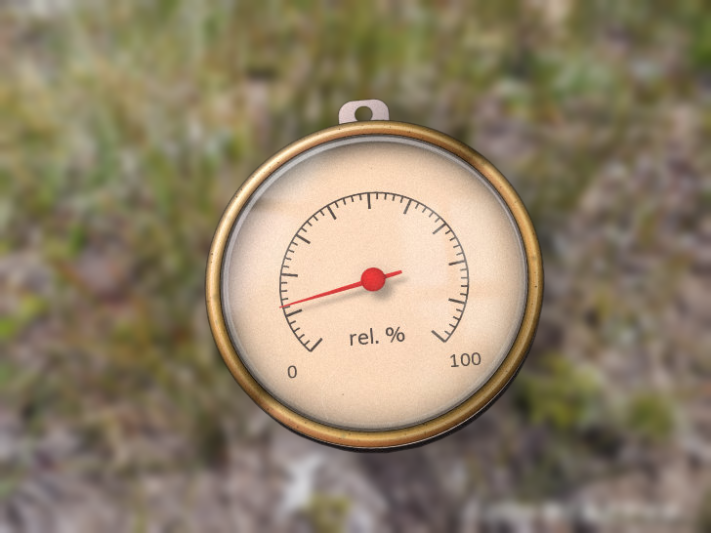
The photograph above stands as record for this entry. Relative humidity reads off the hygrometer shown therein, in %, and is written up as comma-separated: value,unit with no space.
12,%
